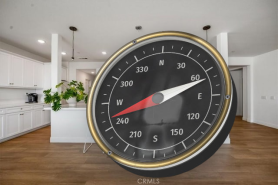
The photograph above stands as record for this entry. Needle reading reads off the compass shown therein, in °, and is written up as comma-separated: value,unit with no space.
250,°
